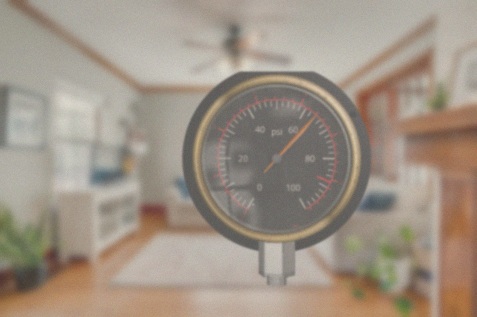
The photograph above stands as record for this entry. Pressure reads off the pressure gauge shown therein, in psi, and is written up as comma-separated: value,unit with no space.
64,psi
